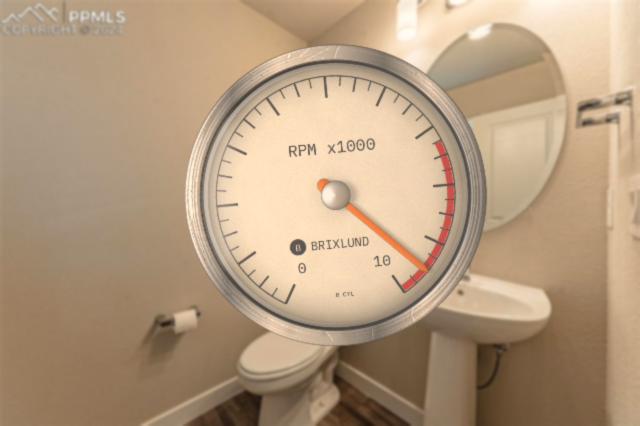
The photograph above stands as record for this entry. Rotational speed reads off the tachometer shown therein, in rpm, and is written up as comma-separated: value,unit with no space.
9500,rpm
